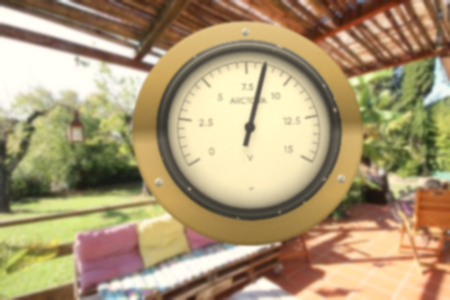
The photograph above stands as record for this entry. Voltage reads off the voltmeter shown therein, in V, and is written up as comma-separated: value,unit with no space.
8.5,V
